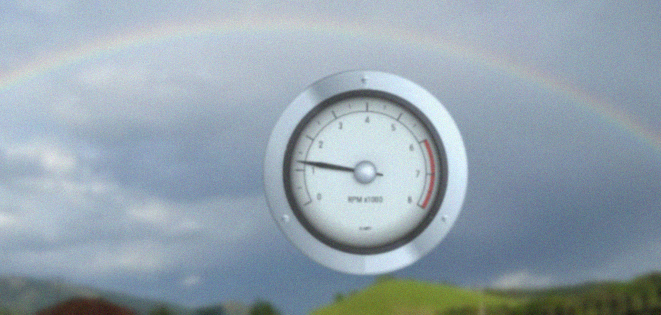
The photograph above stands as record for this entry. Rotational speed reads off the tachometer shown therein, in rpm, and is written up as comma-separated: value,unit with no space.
1250,rpm
